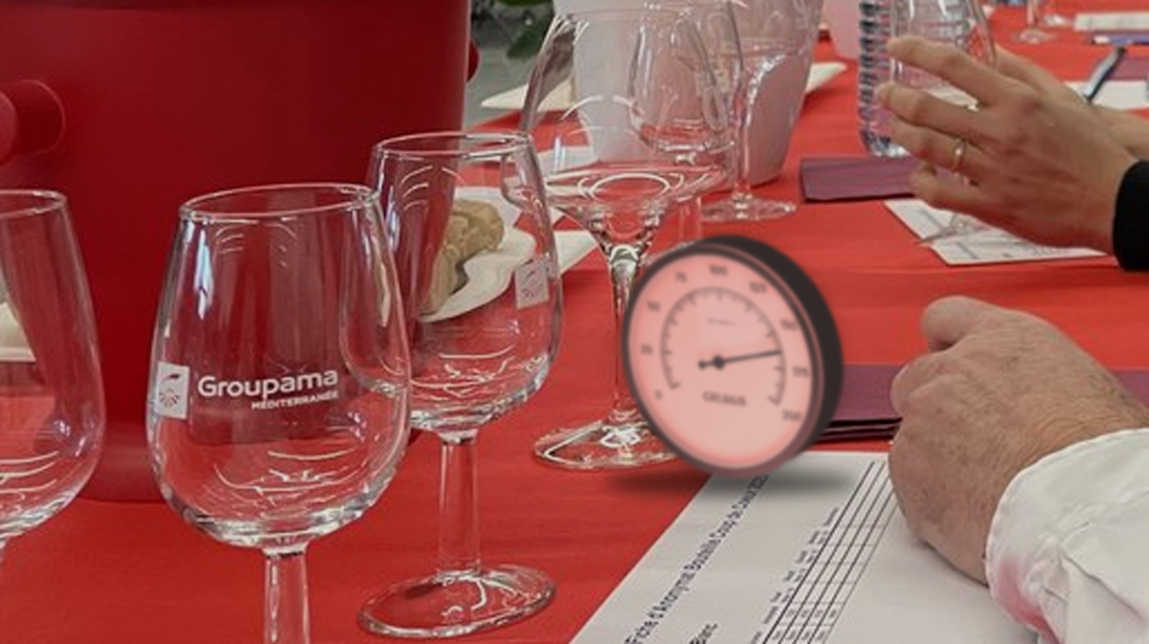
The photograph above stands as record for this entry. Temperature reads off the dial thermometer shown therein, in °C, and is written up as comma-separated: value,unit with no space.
162.5,°C
